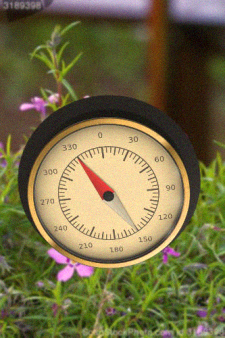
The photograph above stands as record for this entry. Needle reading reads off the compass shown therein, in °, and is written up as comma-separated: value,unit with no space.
330,°
